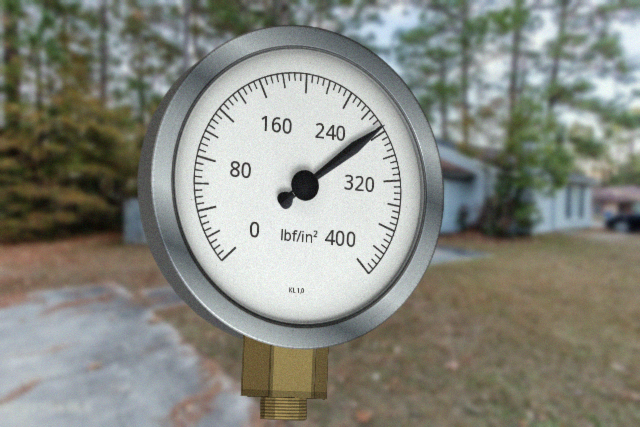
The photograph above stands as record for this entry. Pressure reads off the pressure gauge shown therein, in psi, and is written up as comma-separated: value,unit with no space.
275,psi
